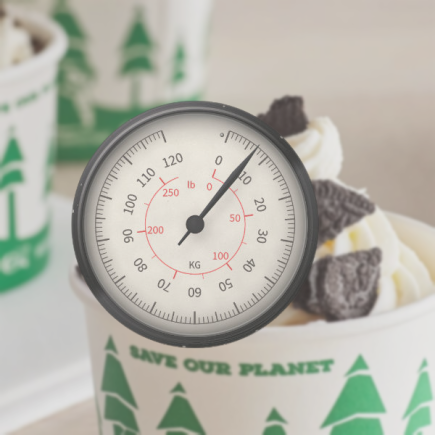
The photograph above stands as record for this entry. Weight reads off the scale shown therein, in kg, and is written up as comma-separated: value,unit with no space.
7,kg
